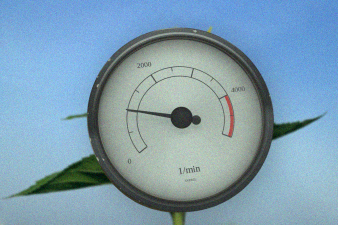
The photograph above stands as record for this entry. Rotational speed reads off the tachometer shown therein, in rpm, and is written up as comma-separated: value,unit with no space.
1000,rpm
